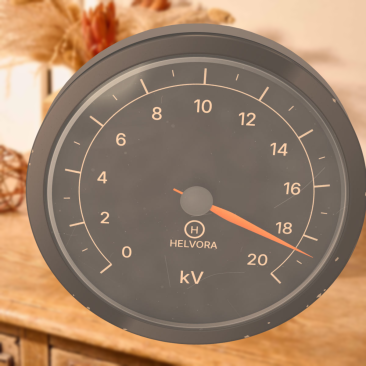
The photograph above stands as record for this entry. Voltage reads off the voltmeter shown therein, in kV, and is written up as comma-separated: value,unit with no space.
18.5,kV
